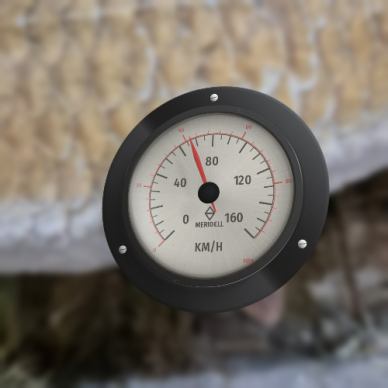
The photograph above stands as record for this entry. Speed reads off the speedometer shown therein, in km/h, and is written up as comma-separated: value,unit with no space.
67.5,km/h
